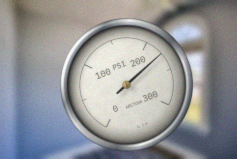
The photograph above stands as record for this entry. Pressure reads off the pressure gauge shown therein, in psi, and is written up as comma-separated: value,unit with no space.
225,psi
